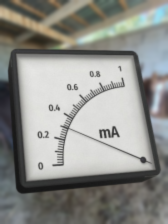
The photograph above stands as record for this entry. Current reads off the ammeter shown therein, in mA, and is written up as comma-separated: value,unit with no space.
0.3,mA
